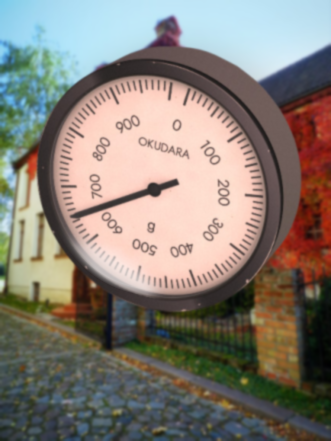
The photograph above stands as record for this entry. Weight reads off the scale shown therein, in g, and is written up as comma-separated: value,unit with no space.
650,g
